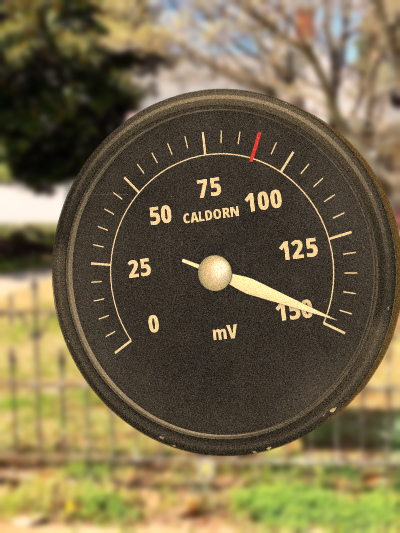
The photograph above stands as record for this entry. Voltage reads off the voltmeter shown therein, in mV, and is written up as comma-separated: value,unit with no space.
147.5,mV
